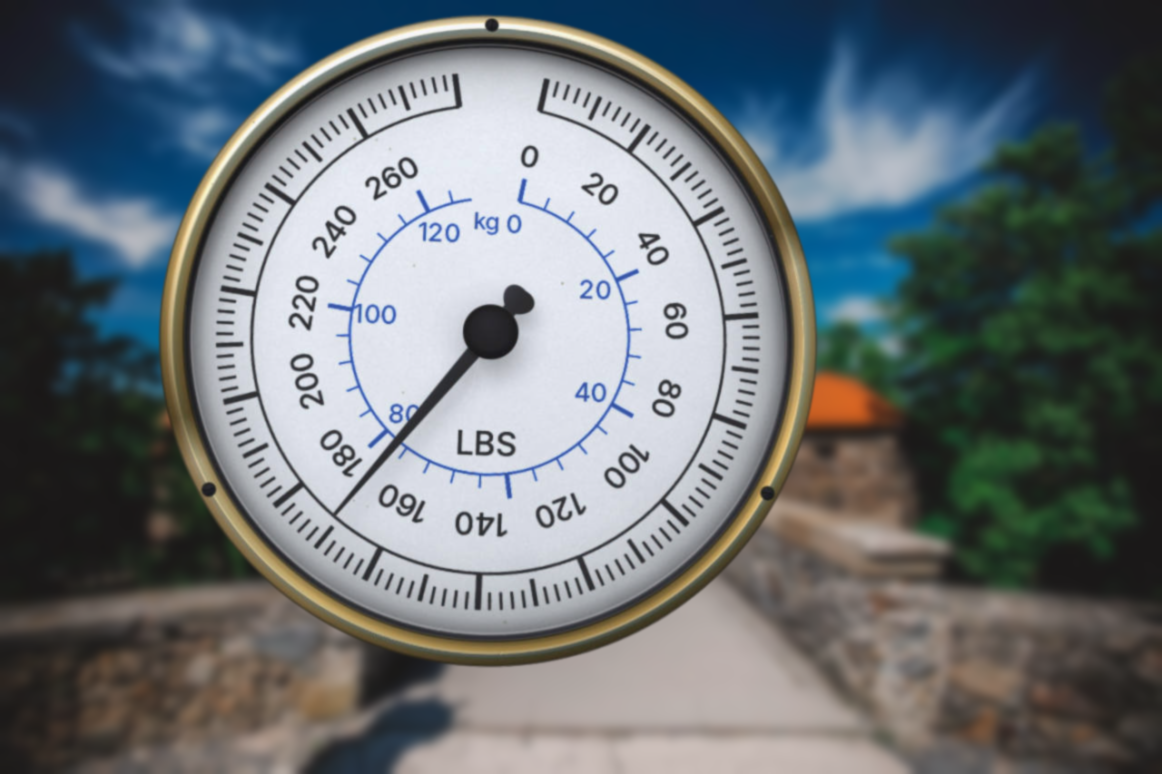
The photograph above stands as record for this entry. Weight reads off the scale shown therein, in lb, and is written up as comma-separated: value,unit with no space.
171,lb
